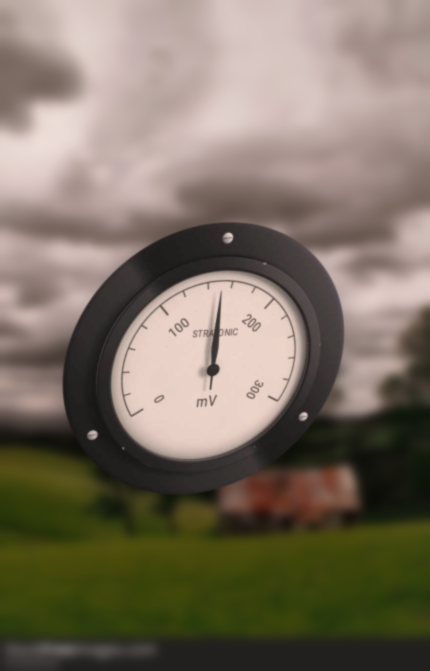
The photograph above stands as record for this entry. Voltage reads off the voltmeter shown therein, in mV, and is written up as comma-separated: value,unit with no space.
150,mV
